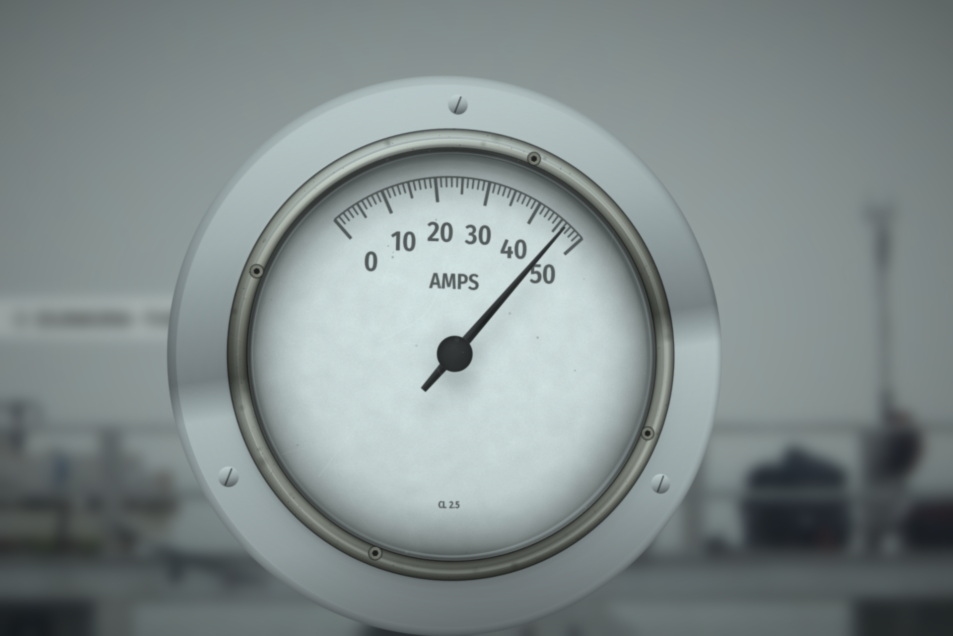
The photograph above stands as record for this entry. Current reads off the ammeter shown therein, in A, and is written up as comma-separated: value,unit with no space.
46,A
